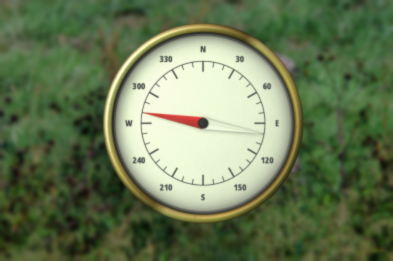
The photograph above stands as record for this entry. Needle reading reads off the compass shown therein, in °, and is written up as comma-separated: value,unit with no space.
280,°
